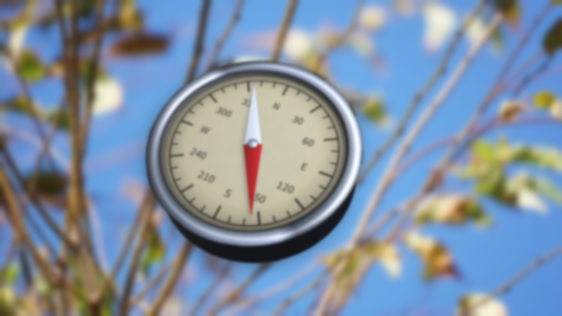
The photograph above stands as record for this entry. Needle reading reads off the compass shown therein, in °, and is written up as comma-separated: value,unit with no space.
155,°
